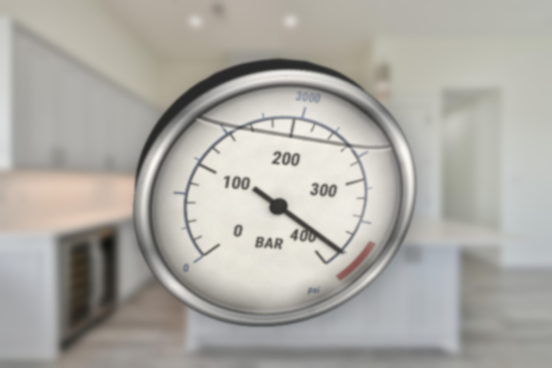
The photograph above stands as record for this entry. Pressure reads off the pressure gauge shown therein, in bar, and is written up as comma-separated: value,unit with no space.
380,bar
